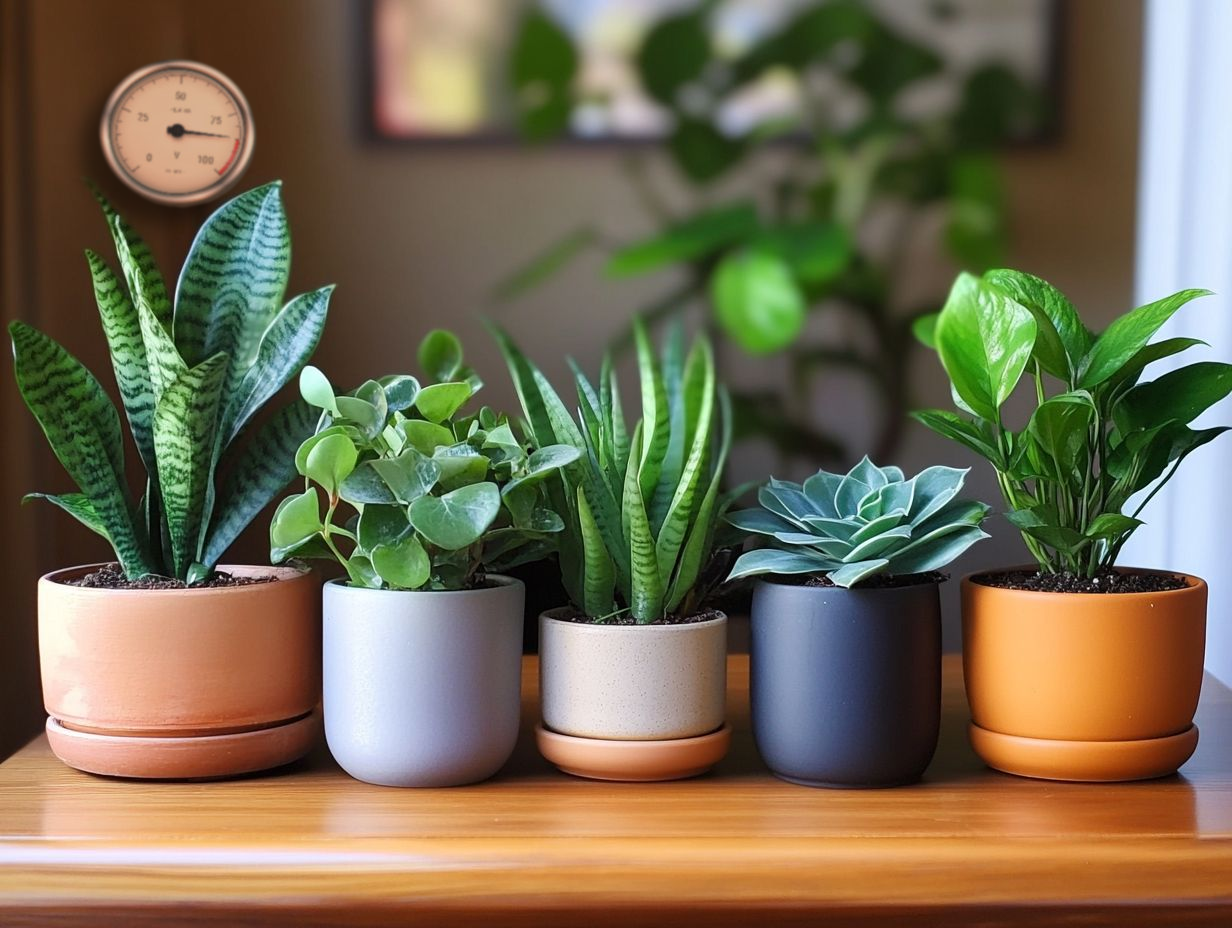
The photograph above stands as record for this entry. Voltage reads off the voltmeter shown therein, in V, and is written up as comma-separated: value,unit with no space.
85,V
